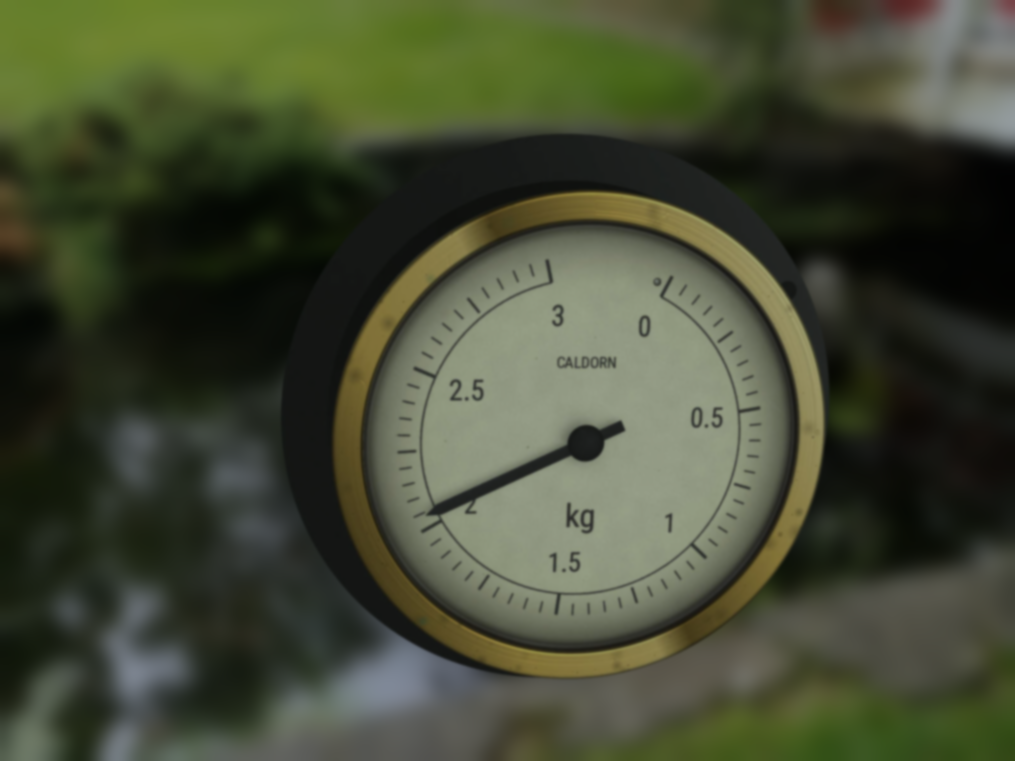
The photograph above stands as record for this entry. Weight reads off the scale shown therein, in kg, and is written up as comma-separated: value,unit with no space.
2.05,kg
